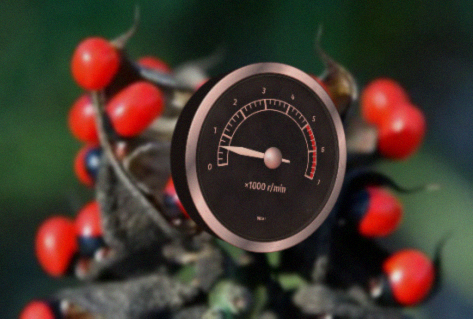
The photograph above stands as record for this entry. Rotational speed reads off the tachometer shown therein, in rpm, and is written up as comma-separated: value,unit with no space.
600,rpm
